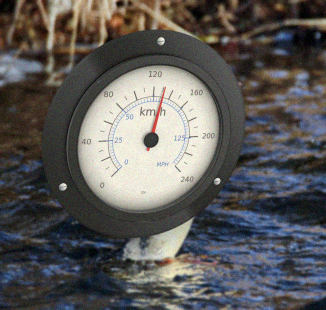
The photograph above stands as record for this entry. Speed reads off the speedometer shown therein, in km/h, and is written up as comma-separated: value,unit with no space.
130,km/h
